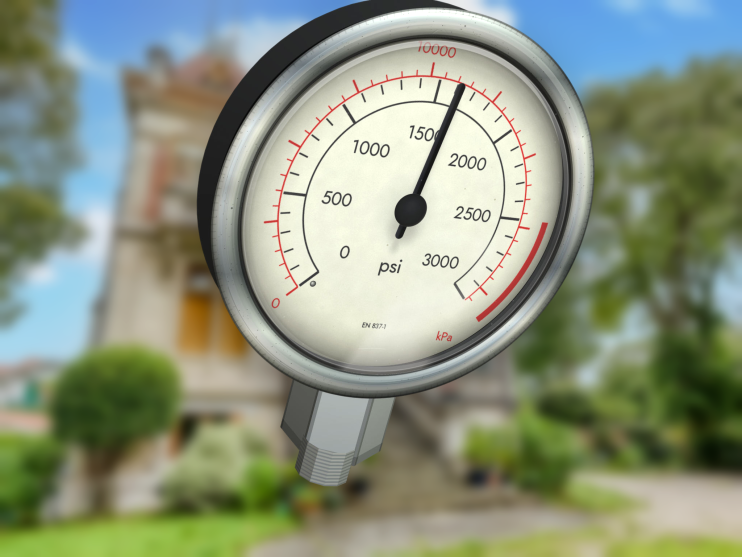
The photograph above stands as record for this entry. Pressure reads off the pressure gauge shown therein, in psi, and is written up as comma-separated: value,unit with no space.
1600,psi
